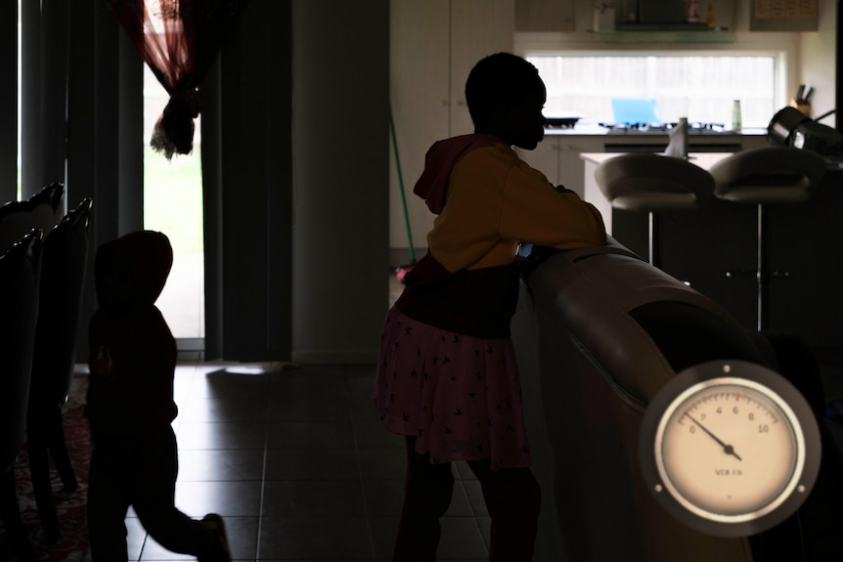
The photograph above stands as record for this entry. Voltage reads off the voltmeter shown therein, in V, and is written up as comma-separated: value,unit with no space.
1,V
